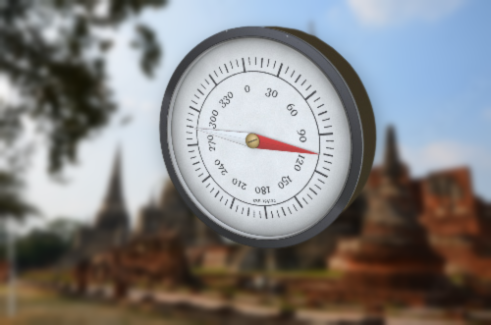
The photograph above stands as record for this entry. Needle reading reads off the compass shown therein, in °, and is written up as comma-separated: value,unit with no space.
105,°
